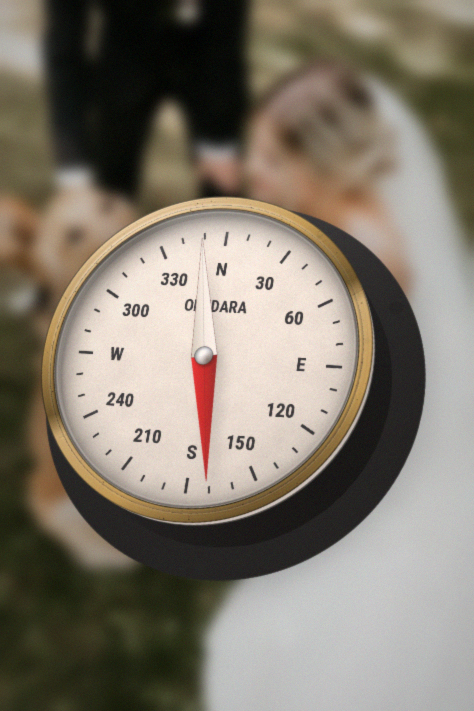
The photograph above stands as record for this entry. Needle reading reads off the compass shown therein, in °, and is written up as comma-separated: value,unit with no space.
170,°
